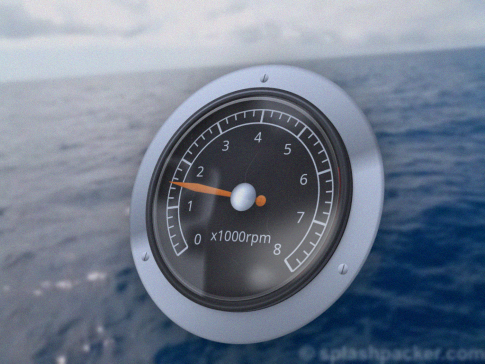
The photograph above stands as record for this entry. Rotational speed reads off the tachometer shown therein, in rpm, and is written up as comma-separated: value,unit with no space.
1500,rpm
